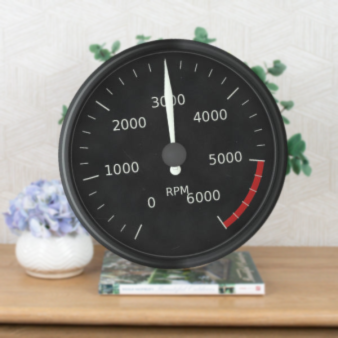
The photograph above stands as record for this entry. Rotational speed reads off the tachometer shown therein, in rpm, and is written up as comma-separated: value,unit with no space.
3000,rpm
